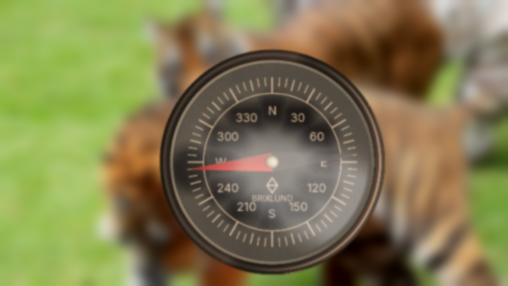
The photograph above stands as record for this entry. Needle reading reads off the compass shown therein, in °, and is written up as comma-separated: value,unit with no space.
265,°
